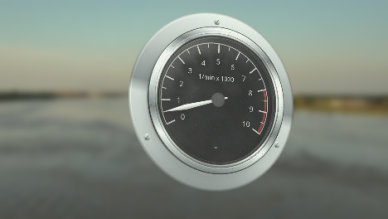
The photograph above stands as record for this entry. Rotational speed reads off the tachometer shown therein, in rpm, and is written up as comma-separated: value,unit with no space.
500,rpm
